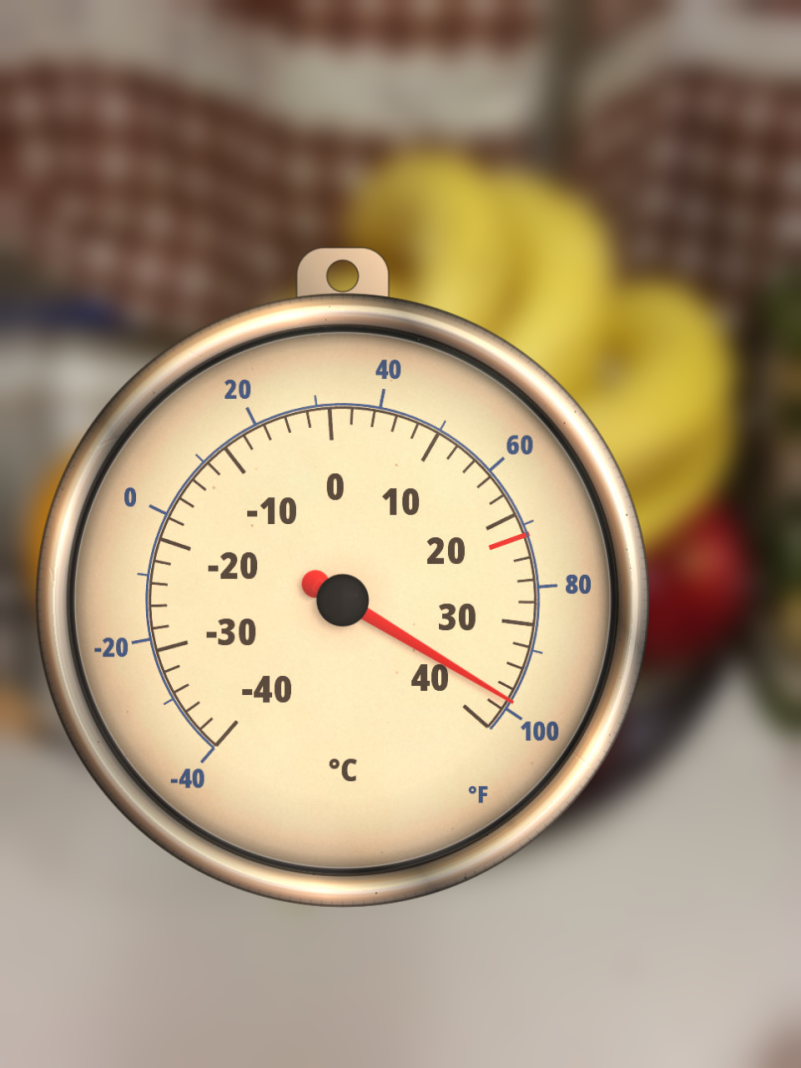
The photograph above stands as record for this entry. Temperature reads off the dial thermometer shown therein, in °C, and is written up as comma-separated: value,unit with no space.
37,°C
